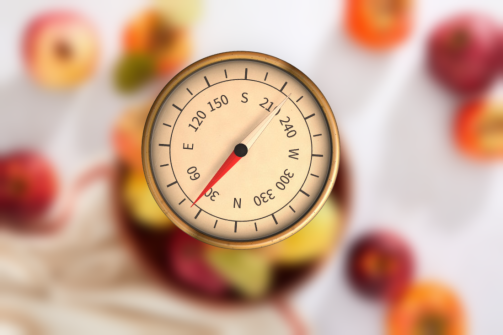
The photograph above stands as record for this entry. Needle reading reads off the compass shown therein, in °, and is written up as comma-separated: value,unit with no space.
37.5,°
